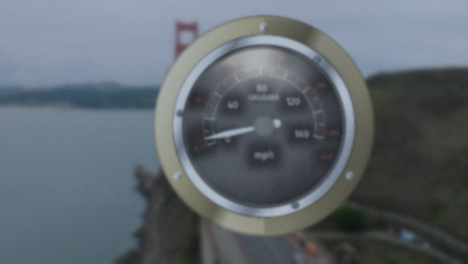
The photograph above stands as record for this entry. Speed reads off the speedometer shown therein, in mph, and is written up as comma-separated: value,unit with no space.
5,mph
